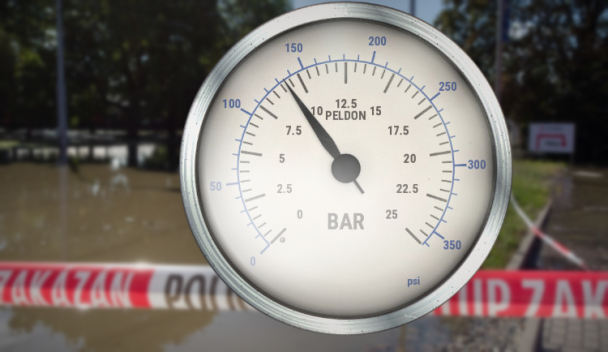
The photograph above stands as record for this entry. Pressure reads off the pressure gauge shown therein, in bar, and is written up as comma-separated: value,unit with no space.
9.25,bar
